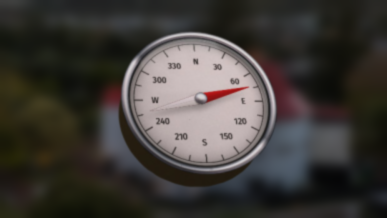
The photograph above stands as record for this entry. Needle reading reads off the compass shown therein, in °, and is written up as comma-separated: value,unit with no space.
75,°
